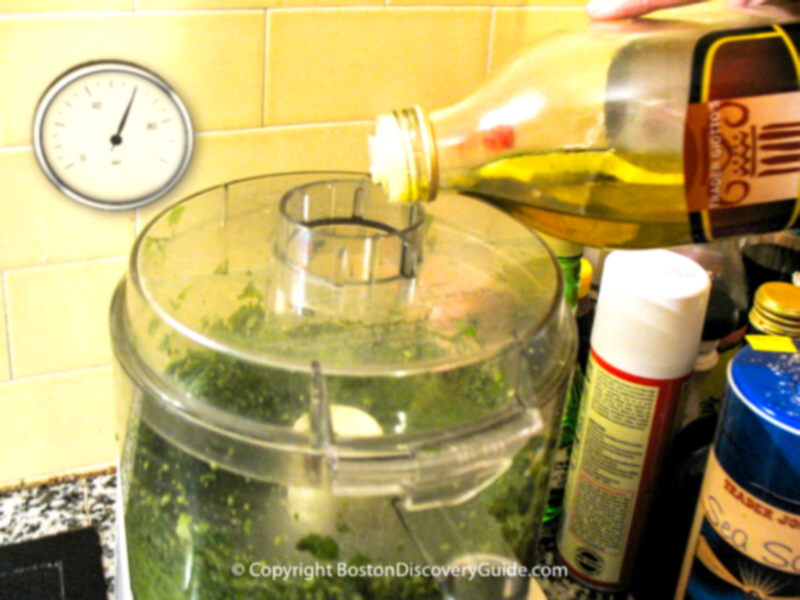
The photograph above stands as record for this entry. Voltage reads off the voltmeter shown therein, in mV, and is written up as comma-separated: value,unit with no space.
60,mV
